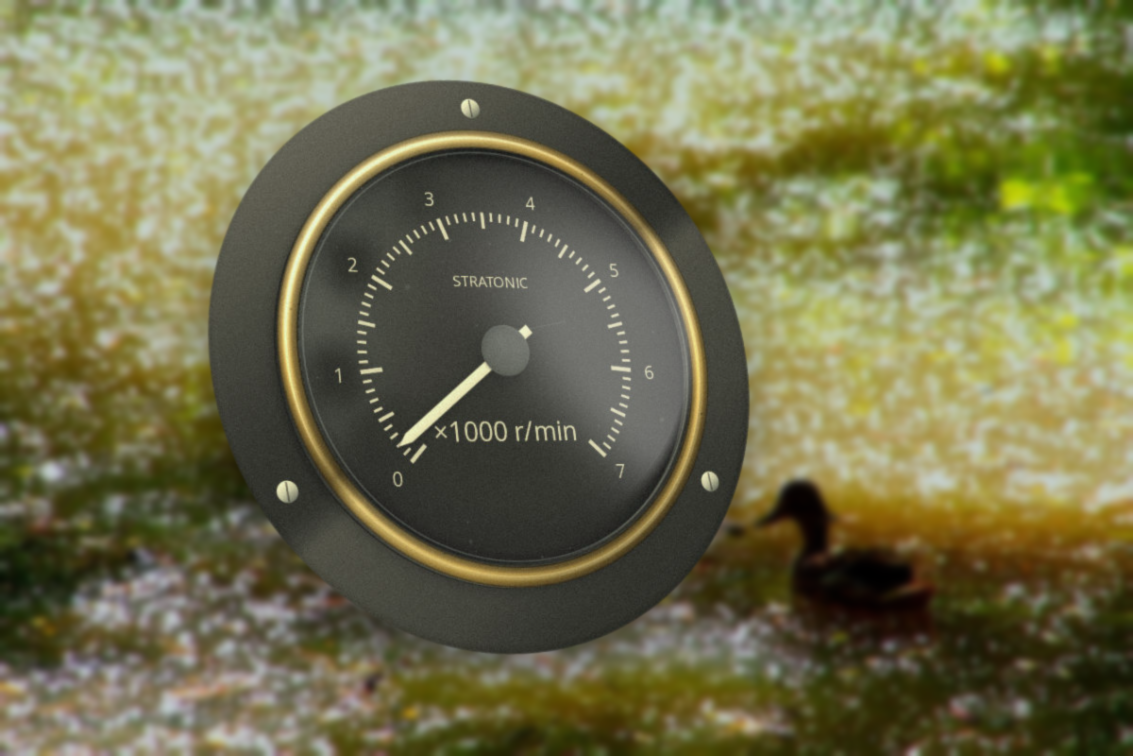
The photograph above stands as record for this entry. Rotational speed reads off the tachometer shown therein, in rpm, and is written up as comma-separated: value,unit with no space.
200,rpm
